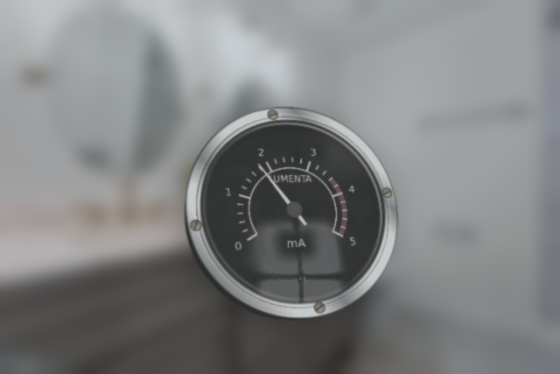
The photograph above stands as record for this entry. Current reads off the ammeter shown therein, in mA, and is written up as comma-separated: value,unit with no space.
1.8,mA
